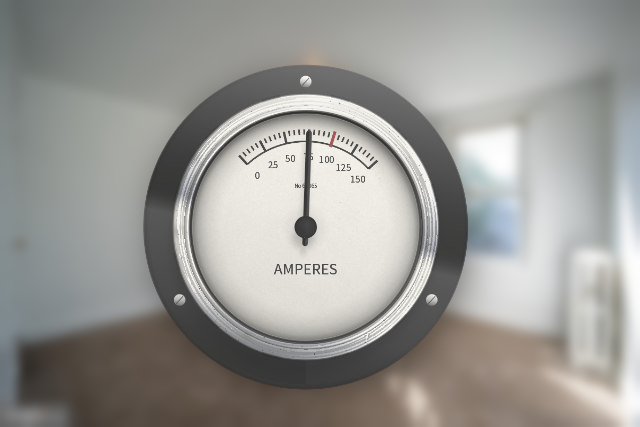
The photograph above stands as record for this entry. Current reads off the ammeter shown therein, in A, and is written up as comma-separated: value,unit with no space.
75,A
